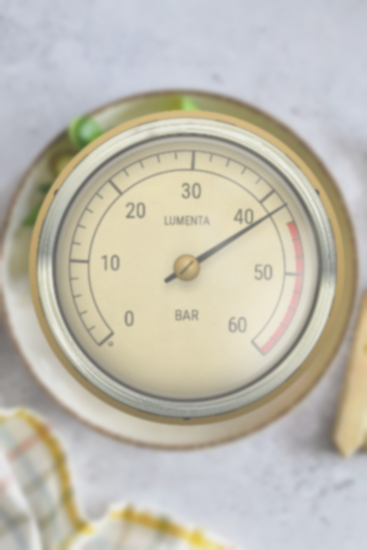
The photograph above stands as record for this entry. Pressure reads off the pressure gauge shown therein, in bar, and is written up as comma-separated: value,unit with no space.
42,bar
